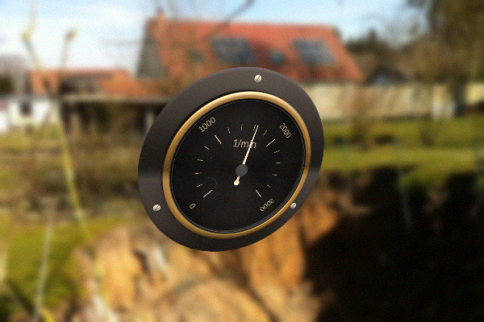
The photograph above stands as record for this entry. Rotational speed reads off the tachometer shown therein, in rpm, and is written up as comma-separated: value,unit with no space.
1600,rpm
